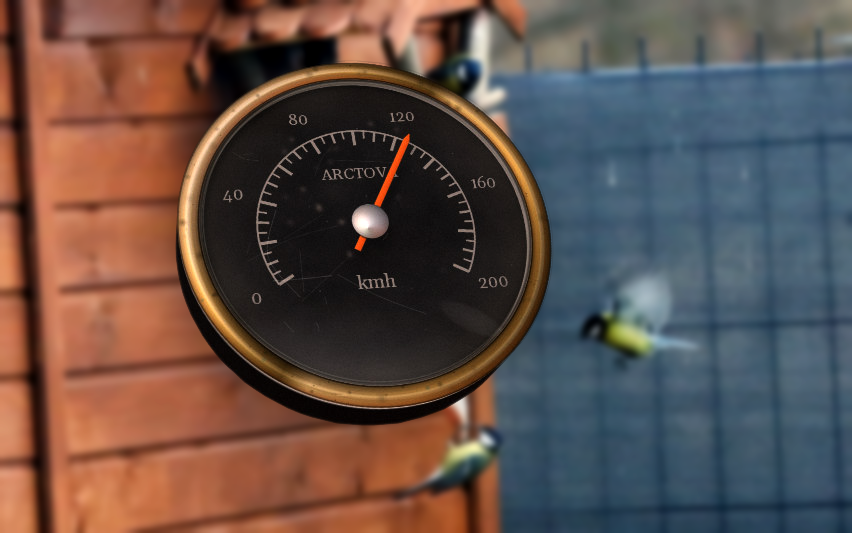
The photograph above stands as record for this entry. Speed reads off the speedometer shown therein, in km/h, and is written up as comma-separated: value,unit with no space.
125,km/h
